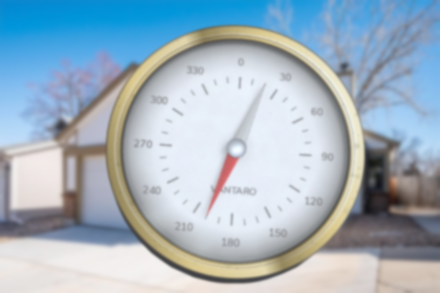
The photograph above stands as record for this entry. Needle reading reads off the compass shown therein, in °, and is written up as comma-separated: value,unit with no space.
200,°
